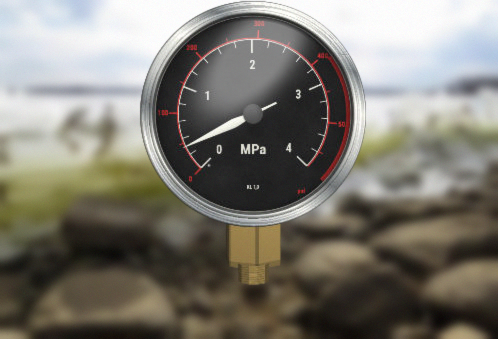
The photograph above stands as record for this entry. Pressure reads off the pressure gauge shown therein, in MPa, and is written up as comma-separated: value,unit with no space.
0.3,MPa
